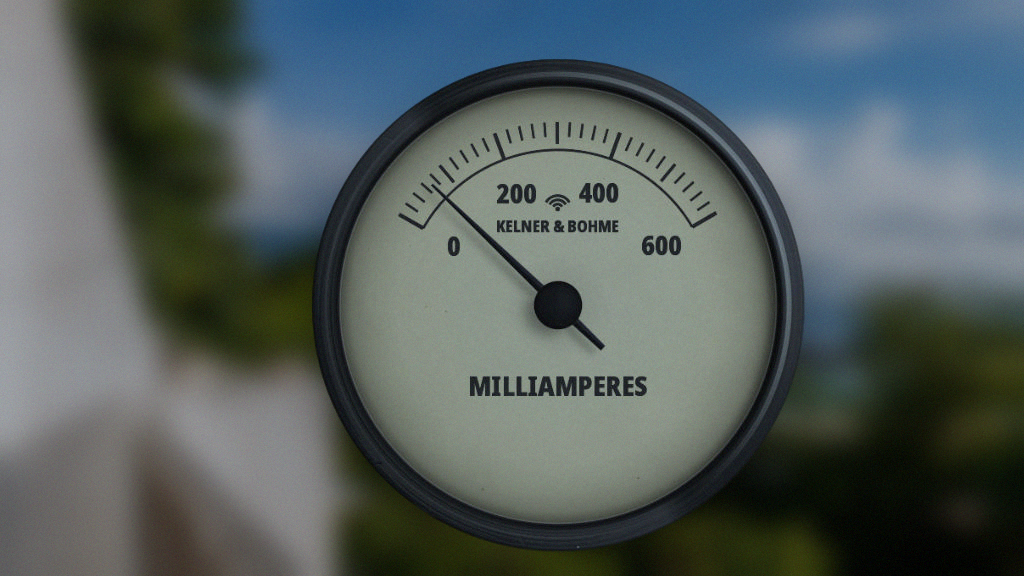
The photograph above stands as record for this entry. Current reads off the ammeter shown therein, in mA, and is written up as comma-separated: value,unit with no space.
70,mA
